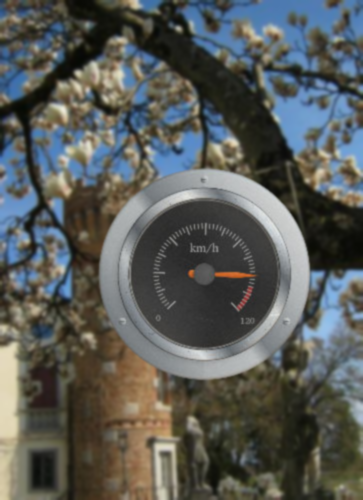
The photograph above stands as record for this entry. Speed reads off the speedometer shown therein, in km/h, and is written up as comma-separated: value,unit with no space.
100,km/h
